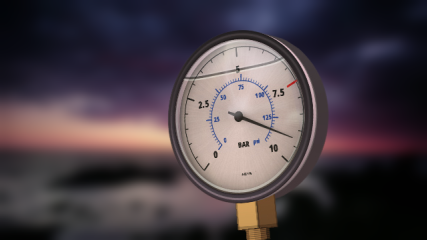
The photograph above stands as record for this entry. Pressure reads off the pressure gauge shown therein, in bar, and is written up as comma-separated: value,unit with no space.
9.25,bar
